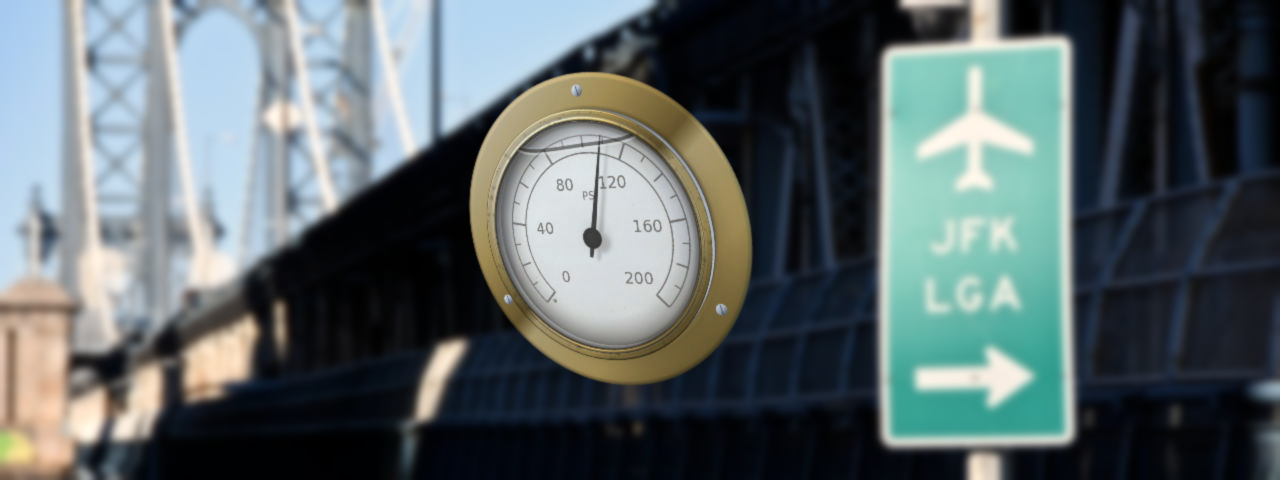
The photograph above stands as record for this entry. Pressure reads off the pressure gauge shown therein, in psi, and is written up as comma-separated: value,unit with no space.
110,psi
